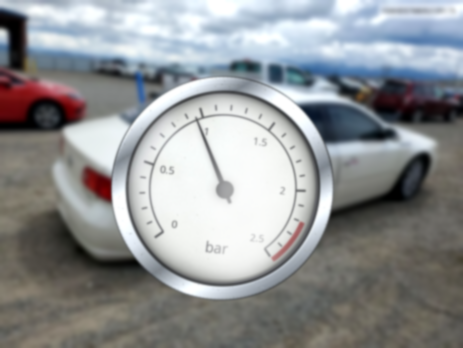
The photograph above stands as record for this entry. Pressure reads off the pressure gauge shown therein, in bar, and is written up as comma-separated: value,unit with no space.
0.95,bar
